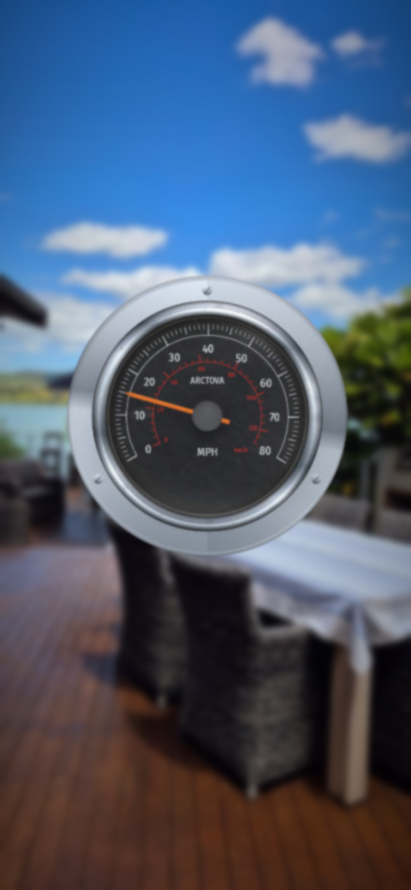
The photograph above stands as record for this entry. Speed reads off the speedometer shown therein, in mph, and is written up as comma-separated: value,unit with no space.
15,mph
